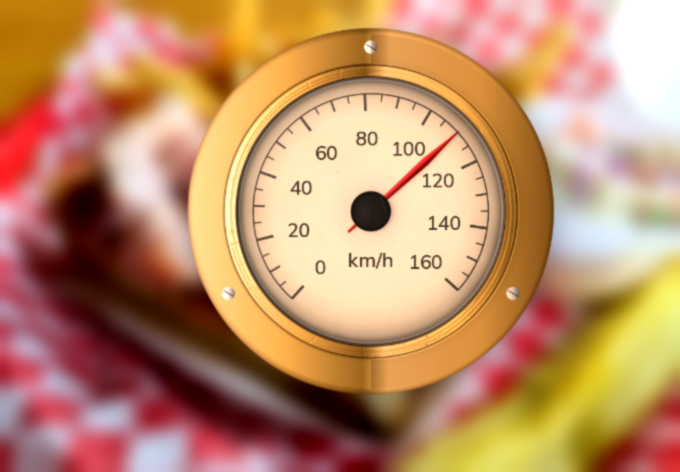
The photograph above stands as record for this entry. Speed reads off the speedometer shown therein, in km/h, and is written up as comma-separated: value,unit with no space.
110,km/h
